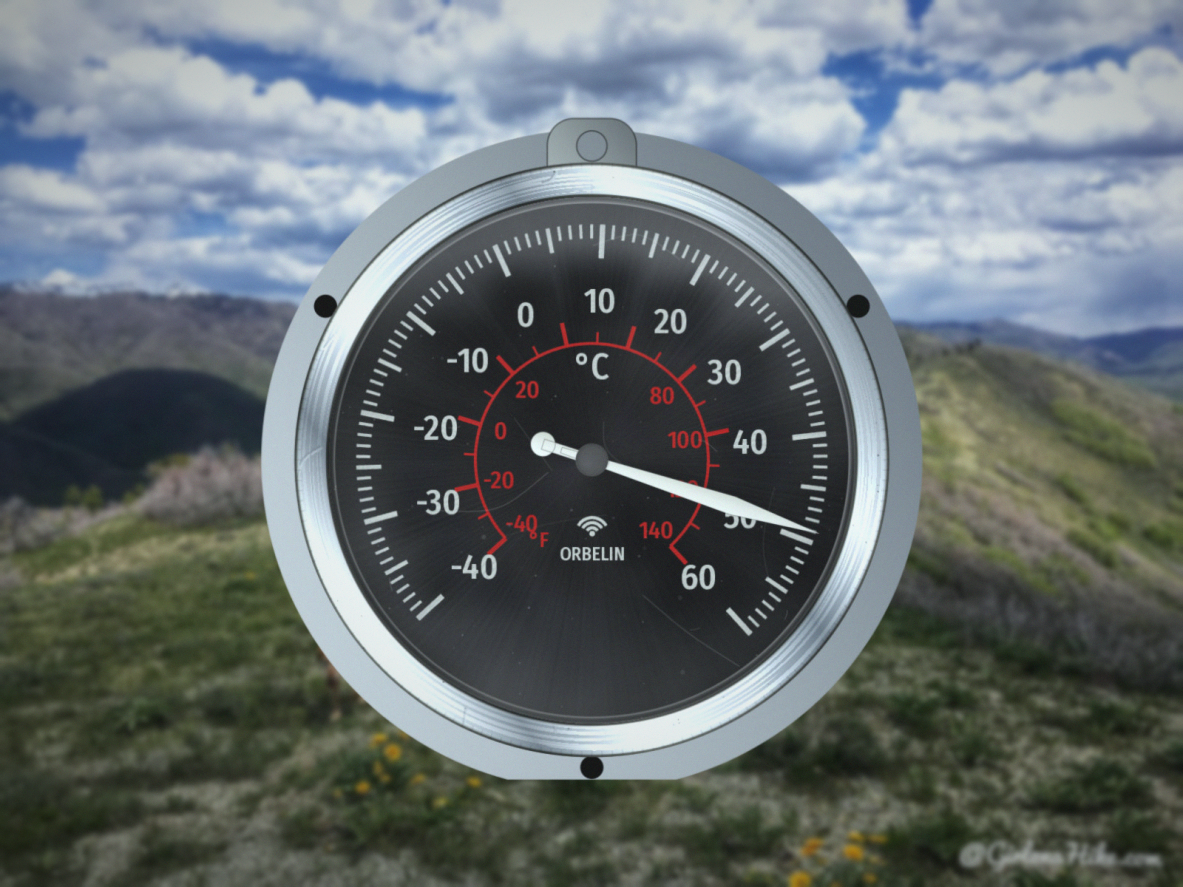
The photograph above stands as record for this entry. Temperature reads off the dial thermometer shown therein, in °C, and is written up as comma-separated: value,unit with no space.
49,°C
